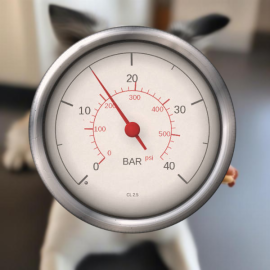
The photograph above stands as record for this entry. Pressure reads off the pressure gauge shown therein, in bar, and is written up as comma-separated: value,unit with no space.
15,bar
